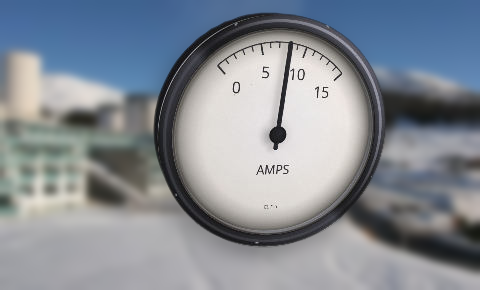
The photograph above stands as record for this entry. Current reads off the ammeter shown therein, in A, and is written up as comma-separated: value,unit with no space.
8,A
